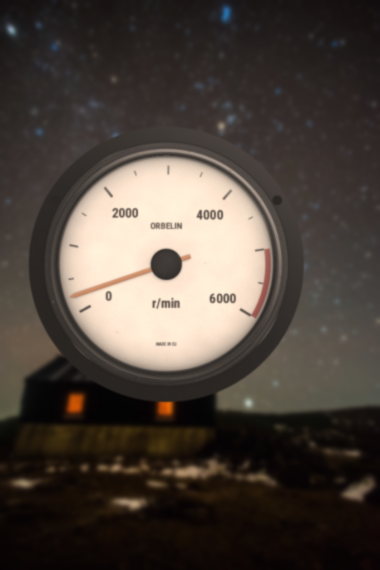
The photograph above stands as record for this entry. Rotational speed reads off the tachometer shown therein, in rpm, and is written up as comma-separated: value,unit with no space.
250,rpm
